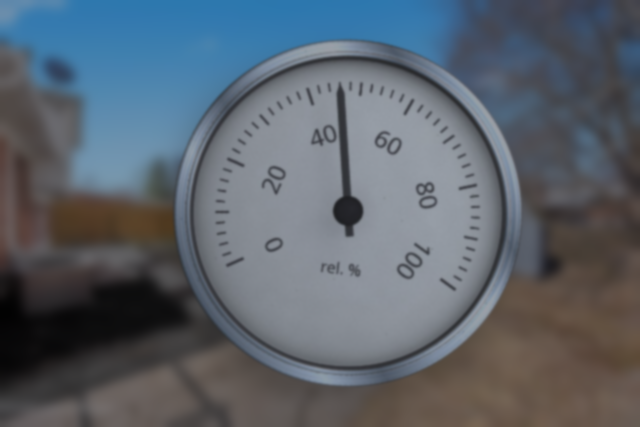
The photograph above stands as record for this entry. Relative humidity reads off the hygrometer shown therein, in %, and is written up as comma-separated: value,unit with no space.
46,%
